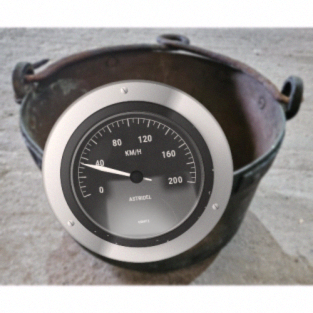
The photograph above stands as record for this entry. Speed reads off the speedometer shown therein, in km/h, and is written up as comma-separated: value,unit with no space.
35,km/h
